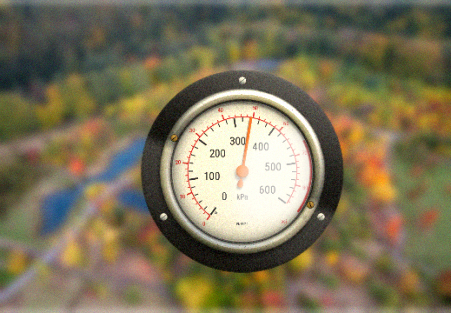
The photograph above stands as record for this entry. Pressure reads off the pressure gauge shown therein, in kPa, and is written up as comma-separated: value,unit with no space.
340,kPa
